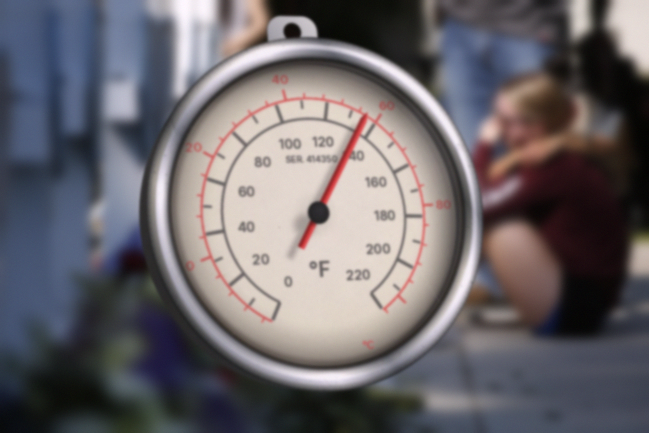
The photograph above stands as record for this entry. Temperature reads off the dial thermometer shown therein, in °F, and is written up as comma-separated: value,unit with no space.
135,°F
